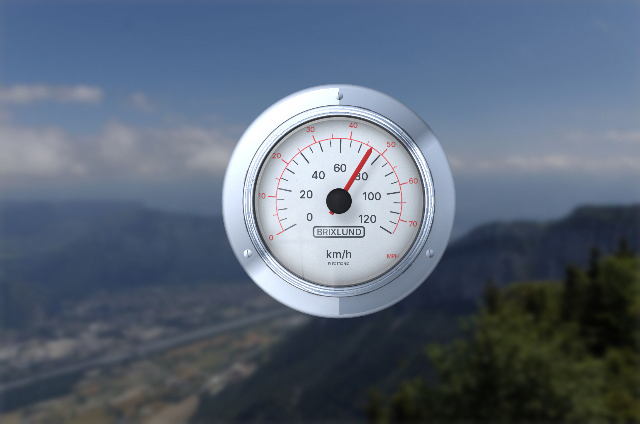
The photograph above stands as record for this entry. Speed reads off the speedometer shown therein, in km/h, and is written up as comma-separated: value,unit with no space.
75,km/h
